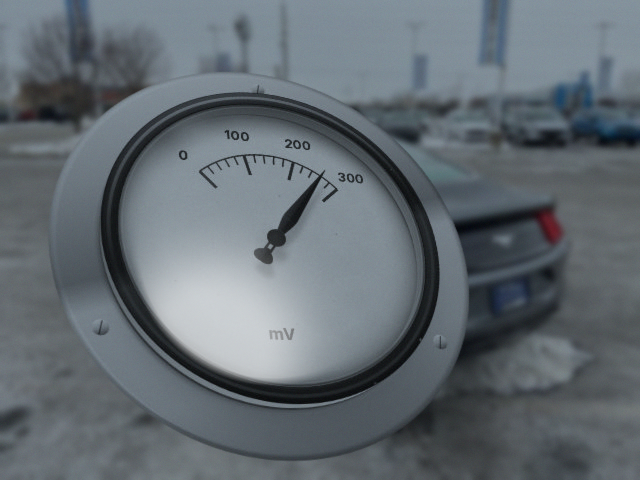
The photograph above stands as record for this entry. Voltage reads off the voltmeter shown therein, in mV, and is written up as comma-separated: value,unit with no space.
260,mV
